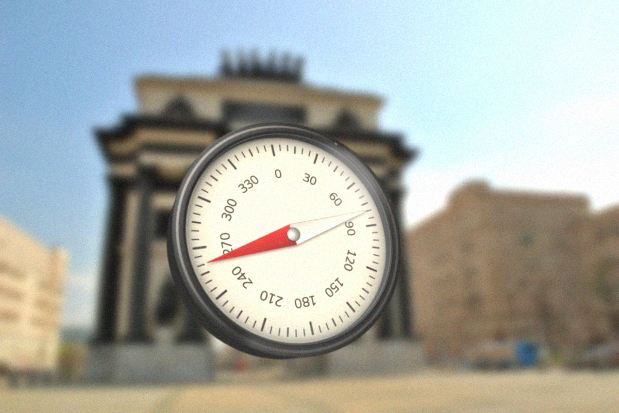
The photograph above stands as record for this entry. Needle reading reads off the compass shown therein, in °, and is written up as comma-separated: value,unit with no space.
260,°
